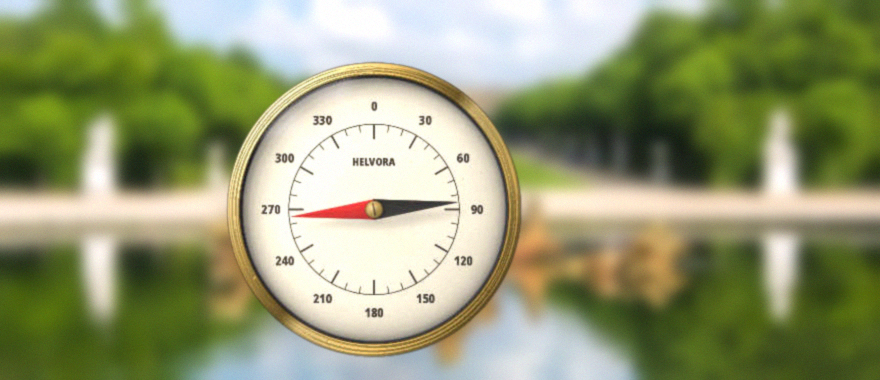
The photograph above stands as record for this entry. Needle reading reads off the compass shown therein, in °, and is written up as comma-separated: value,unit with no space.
265,°
